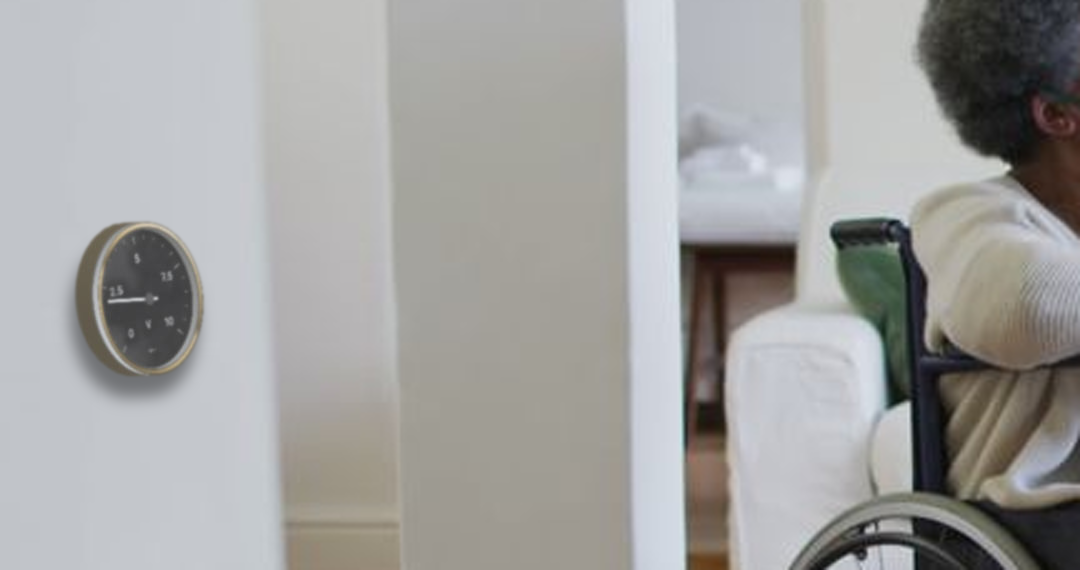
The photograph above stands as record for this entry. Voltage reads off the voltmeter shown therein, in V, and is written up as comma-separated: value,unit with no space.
2,V
